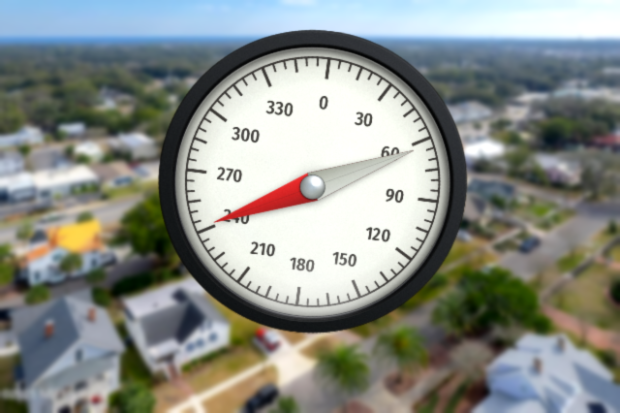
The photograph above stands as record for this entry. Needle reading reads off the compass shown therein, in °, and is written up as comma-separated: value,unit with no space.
242.5,°
